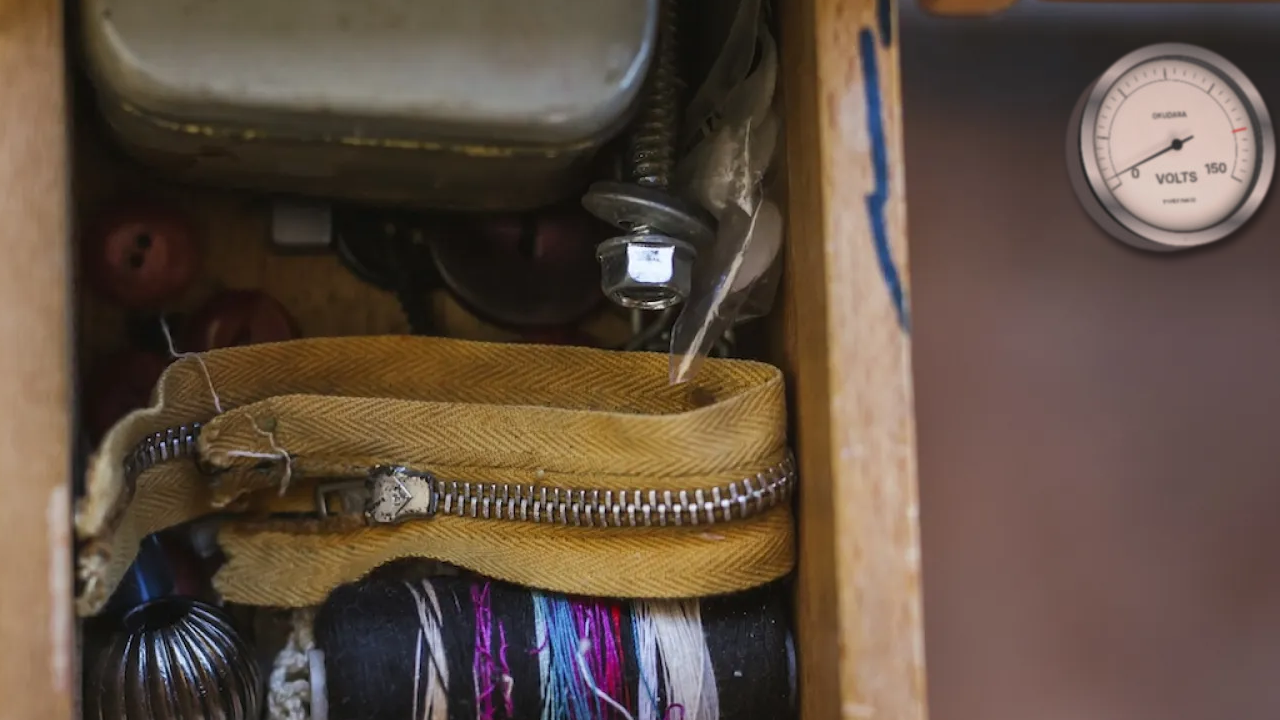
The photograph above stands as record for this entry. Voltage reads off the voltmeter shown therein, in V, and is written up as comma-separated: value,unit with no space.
5,V
